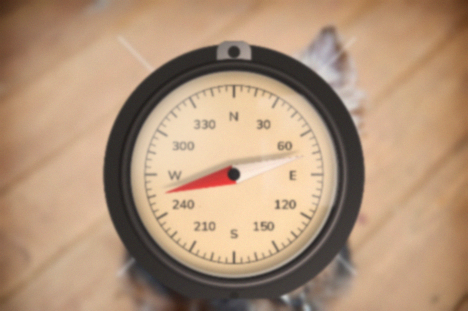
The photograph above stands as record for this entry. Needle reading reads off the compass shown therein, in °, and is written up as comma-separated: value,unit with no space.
255,°
